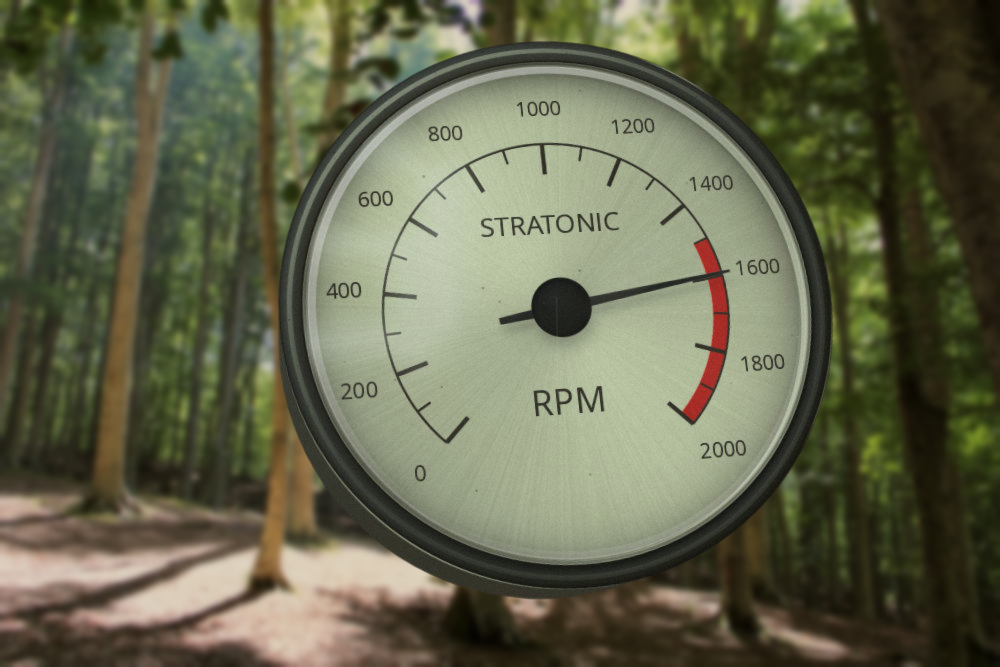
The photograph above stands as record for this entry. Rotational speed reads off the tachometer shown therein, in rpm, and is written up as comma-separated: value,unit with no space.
1600,rpm
